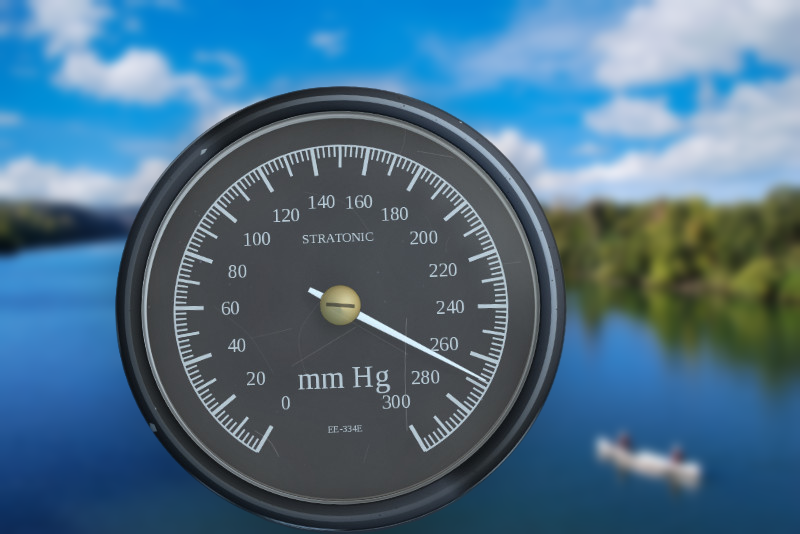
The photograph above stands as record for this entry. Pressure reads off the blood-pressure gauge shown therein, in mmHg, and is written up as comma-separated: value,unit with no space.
268,mmHg
